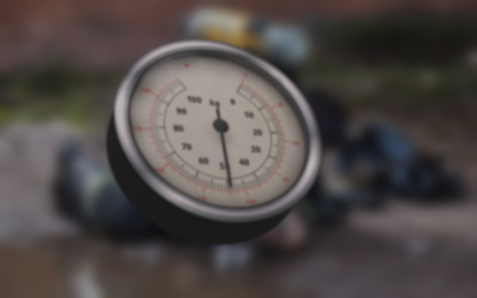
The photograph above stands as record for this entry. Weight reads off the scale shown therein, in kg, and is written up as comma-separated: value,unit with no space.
50,kg
